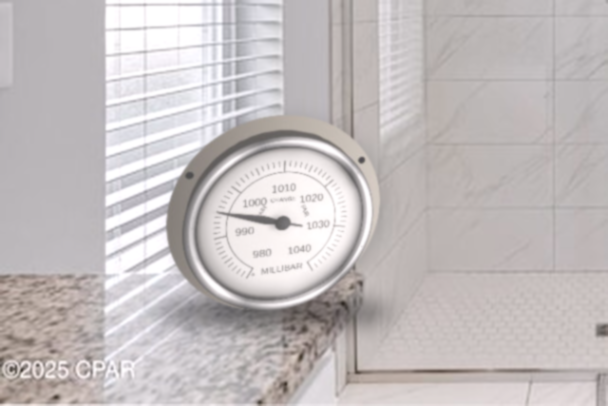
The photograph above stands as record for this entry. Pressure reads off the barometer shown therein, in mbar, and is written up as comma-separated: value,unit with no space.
995,mbar
